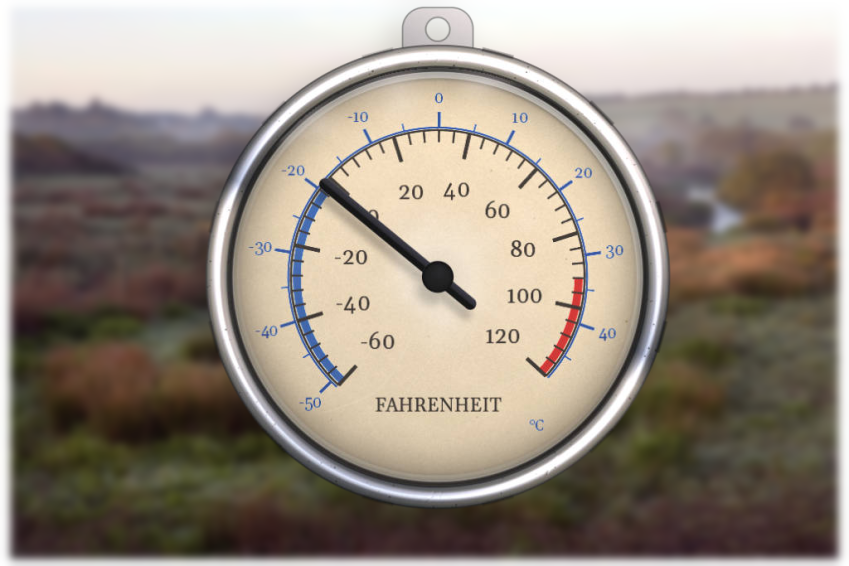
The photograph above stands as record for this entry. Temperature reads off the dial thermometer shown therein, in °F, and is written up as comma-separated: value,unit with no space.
-2,°F
